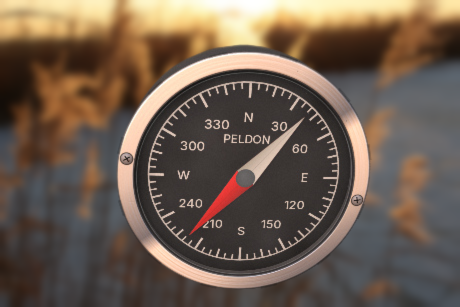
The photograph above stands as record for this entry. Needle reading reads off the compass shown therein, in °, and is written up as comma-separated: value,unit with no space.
220,°
